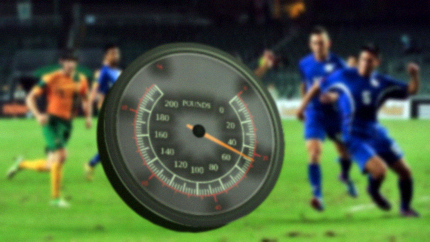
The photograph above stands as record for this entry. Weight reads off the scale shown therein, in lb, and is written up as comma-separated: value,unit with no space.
50,lb
